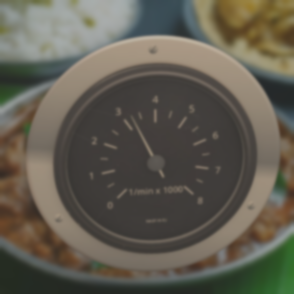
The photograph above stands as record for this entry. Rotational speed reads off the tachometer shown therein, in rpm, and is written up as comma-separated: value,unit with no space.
3250,rpm
